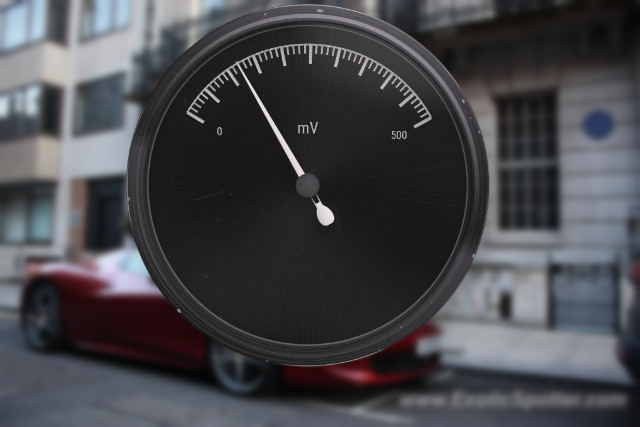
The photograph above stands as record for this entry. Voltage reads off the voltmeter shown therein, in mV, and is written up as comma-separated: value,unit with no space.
120,mV
